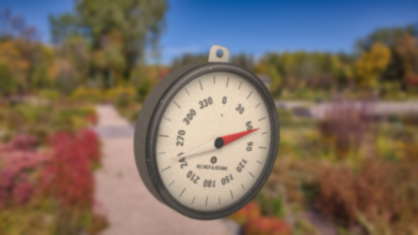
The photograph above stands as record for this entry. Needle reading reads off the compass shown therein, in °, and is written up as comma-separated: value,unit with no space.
67.5,°
